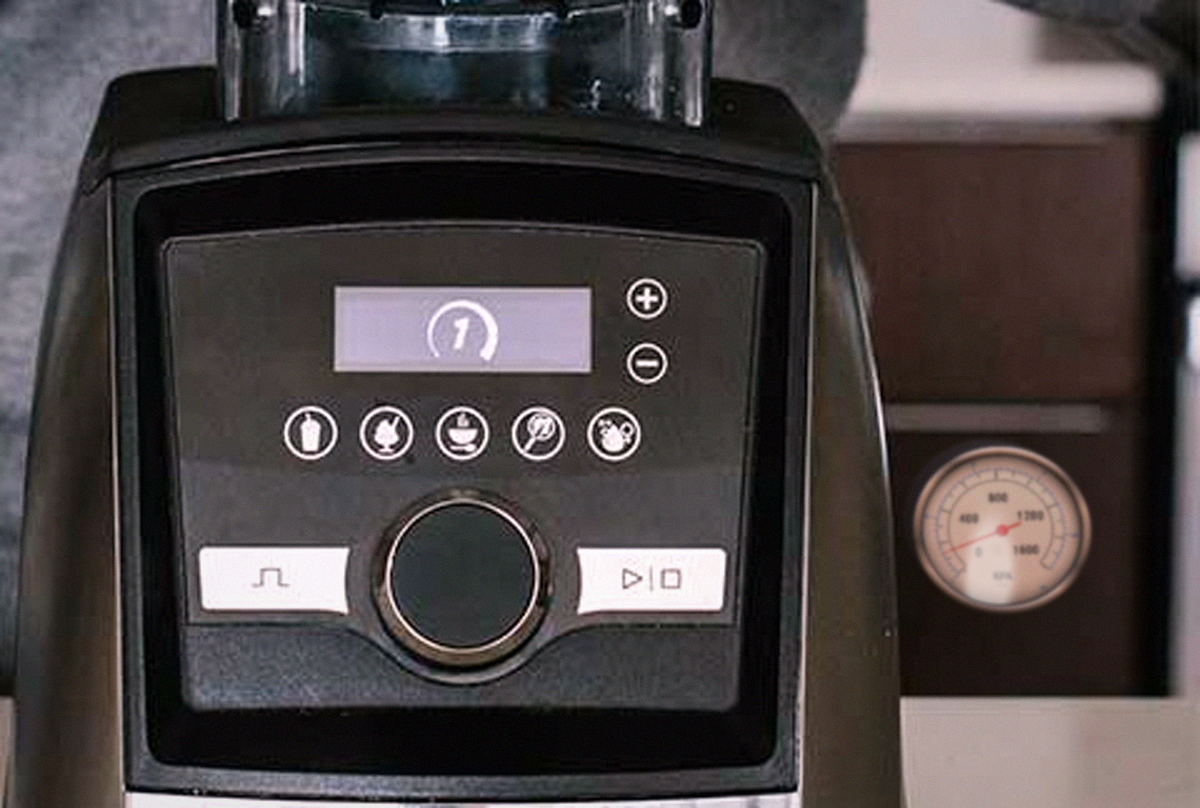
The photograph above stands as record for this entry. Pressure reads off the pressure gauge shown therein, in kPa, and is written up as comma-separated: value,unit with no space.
150,kPa
